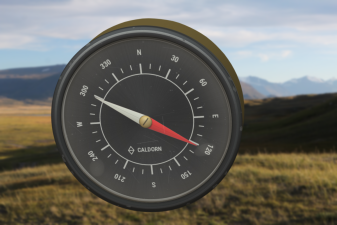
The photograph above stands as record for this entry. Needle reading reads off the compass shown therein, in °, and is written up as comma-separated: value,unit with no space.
120,°
